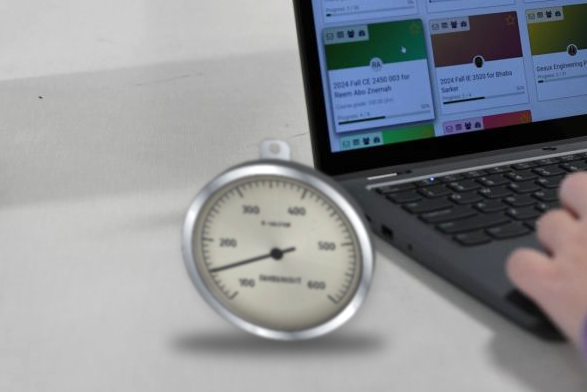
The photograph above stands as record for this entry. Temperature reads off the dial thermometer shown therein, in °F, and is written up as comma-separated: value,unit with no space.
150,°F
